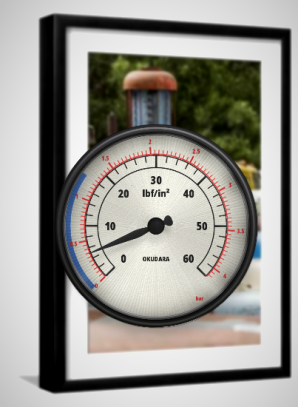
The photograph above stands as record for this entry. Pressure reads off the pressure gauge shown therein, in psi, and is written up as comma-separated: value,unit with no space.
5,psi
